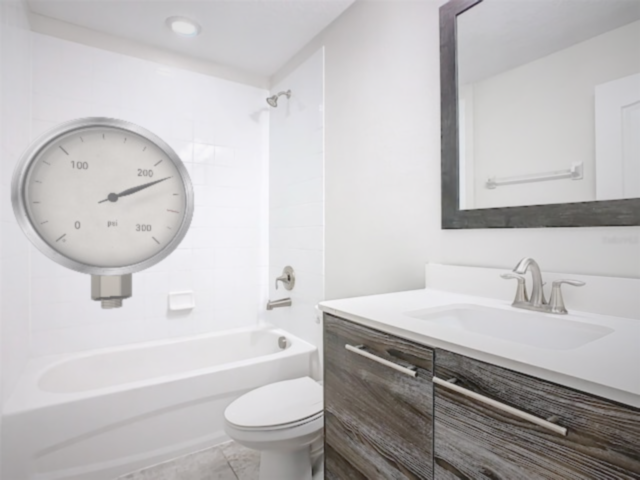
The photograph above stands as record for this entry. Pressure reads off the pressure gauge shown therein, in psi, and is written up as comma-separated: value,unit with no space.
220,psi
